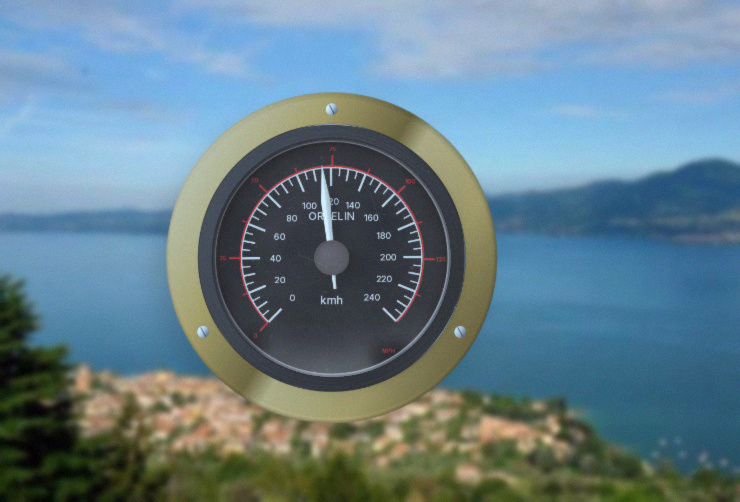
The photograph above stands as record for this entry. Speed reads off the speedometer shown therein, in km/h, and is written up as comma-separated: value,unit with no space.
115,km/h
